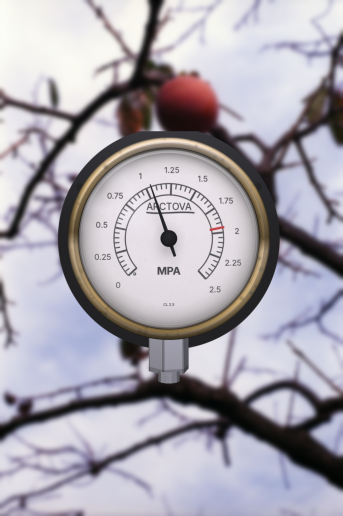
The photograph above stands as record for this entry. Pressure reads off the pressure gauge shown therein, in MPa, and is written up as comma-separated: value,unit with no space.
1.05,MPa
